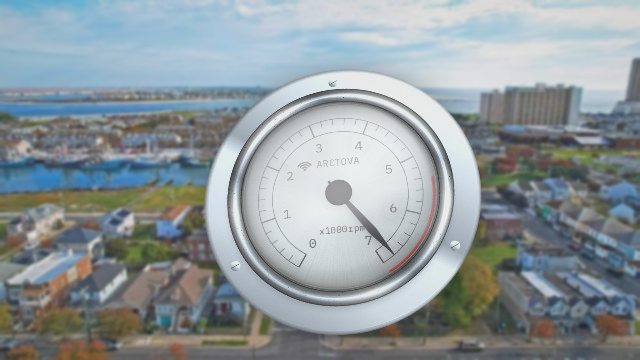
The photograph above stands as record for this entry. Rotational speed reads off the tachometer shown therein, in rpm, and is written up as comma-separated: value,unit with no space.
6800,rpm
